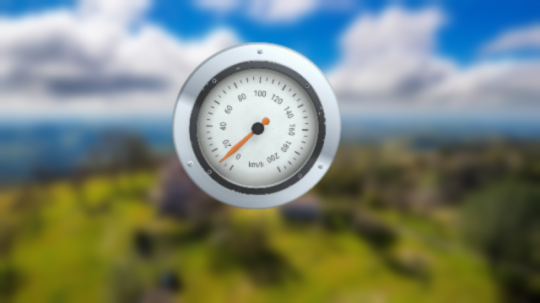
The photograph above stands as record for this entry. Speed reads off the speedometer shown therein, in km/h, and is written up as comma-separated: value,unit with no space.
10,km/h
